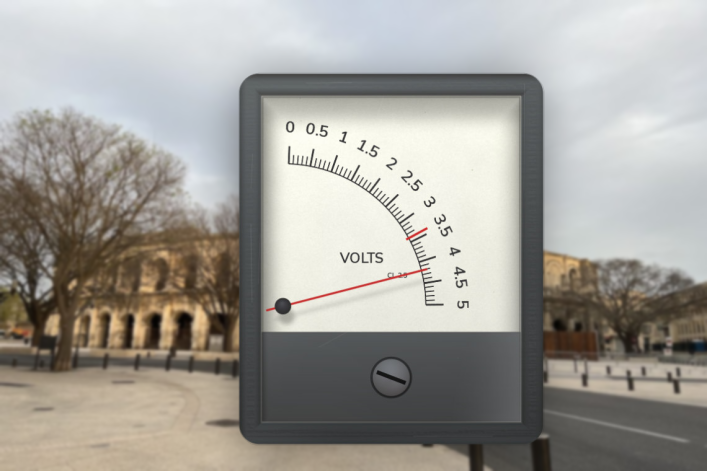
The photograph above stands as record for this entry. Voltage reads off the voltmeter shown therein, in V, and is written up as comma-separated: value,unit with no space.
4.2,V
